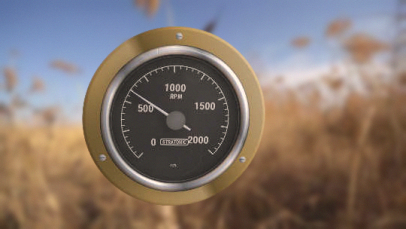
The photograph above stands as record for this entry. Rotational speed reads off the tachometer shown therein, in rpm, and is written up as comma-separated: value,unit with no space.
600,rpm
